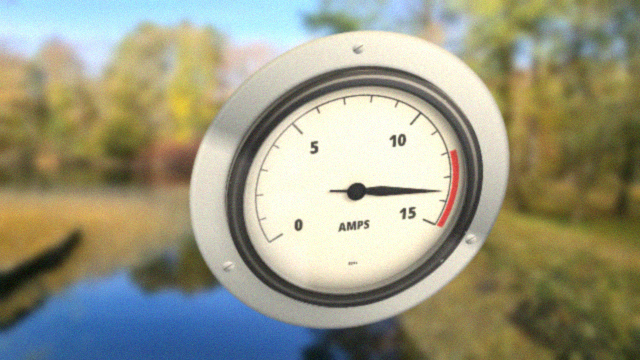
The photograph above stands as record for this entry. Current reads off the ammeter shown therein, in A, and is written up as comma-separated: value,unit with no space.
13.5,A
